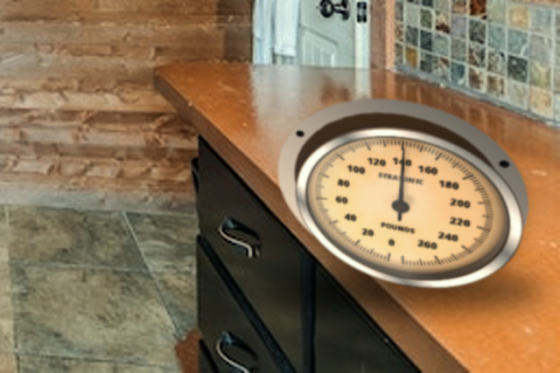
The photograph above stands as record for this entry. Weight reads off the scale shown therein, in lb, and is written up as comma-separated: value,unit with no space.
140,lb
